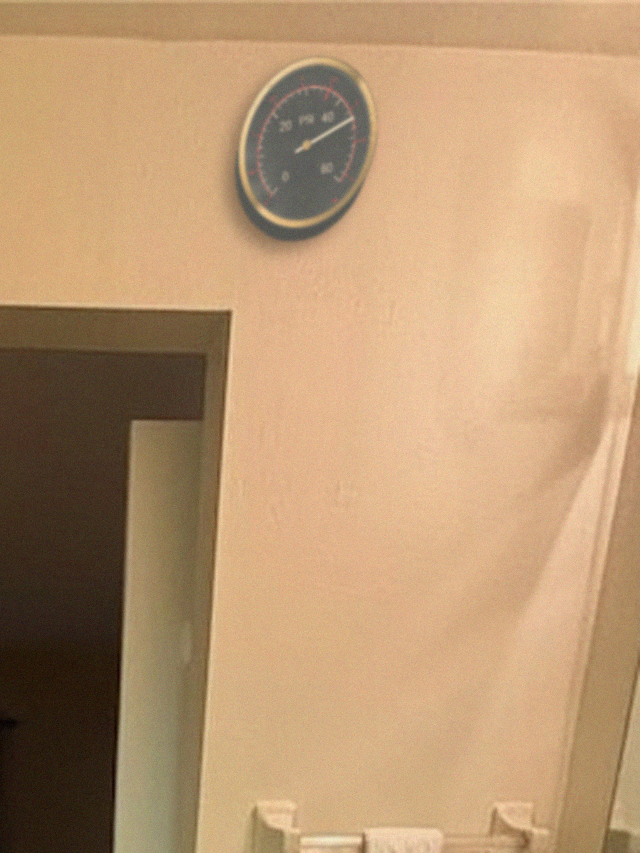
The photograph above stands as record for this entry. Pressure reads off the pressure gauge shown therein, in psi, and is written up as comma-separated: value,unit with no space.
46,psi
